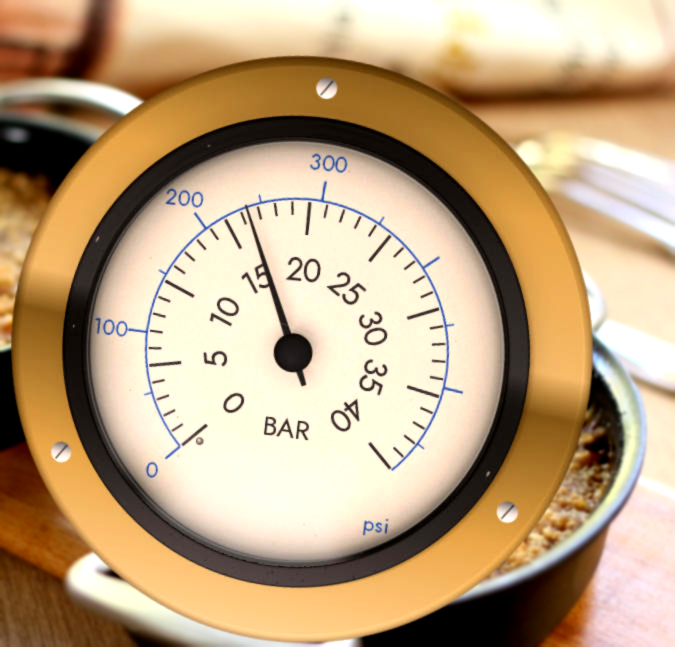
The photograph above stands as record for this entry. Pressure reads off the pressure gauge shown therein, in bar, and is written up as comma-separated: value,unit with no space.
16.5,bar
